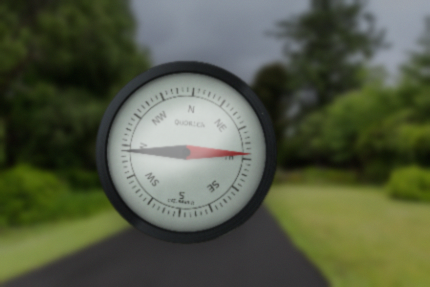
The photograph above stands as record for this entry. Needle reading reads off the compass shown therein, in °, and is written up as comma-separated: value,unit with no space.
85,°
